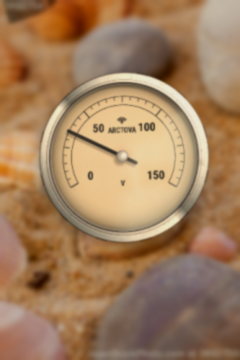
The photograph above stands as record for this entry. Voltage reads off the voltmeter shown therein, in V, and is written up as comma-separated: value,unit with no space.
35,V
